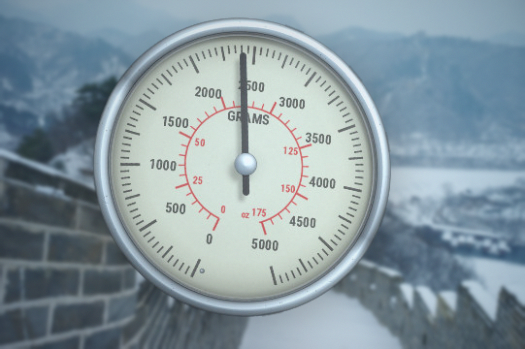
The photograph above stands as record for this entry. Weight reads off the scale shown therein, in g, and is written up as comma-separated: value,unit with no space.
2400,g
